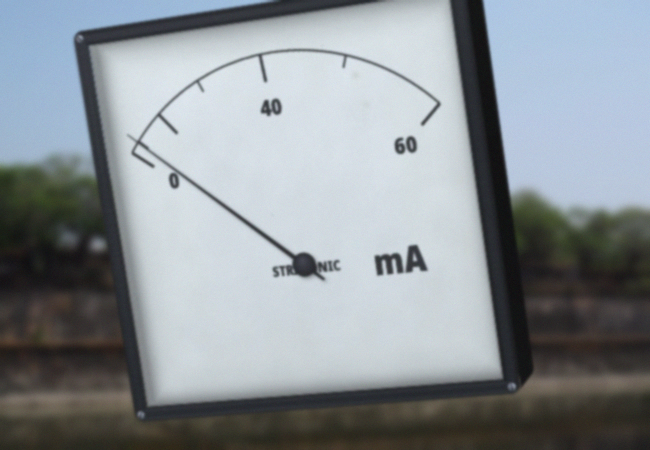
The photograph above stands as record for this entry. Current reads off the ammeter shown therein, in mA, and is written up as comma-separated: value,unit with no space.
10,mA
